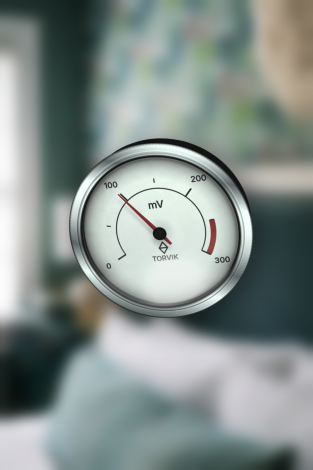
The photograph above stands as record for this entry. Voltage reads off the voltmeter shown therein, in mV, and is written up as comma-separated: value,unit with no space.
100,mV
